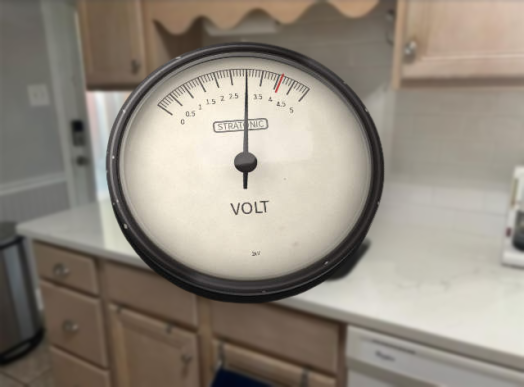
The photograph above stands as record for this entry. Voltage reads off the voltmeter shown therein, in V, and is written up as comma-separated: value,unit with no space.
3,V
